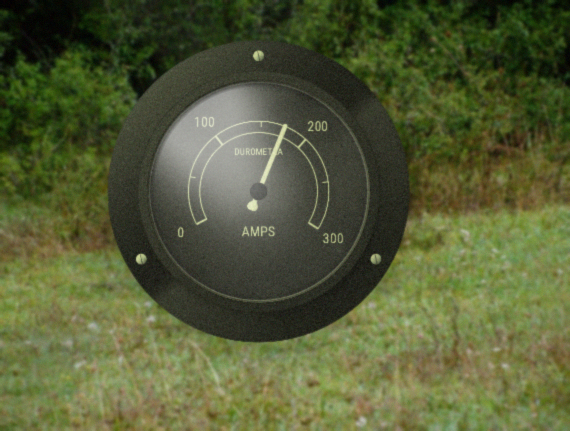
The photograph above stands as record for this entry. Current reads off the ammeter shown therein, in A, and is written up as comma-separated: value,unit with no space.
175,A
